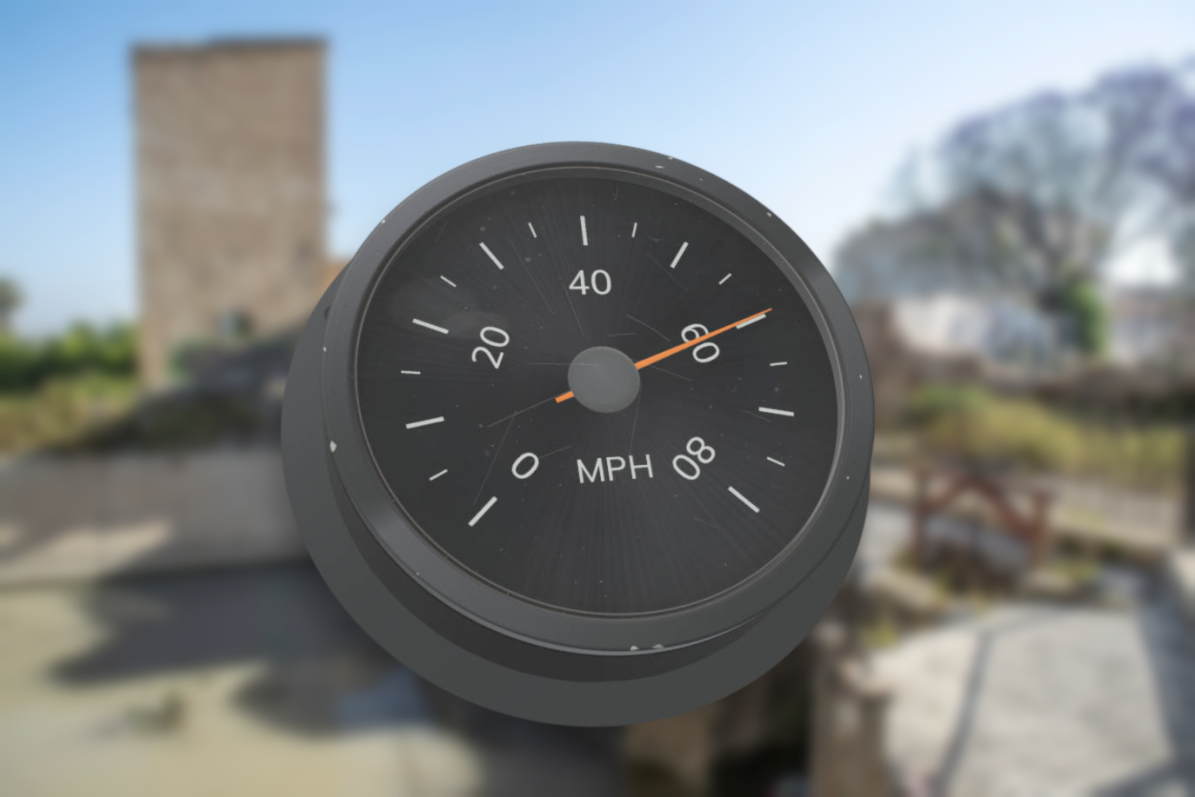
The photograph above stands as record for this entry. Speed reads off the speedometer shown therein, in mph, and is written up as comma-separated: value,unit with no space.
60,mph
